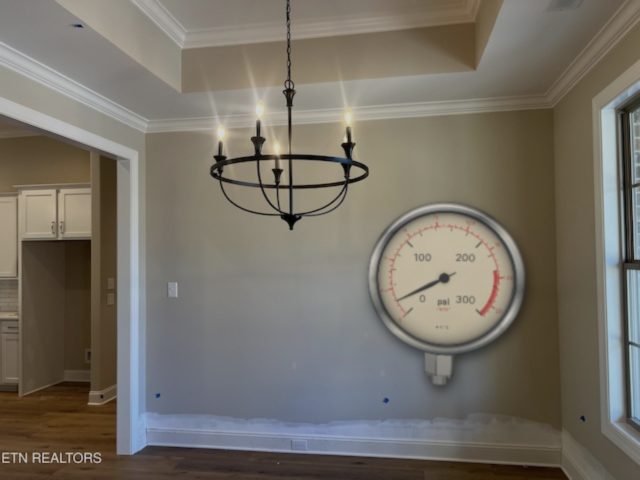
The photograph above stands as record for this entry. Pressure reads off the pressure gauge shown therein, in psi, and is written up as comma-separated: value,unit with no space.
20,psi
